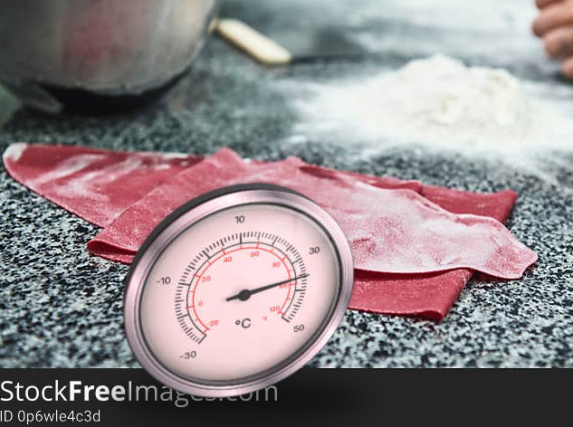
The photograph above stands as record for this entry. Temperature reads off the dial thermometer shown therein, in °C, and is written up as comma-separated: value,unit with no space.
35,°C
